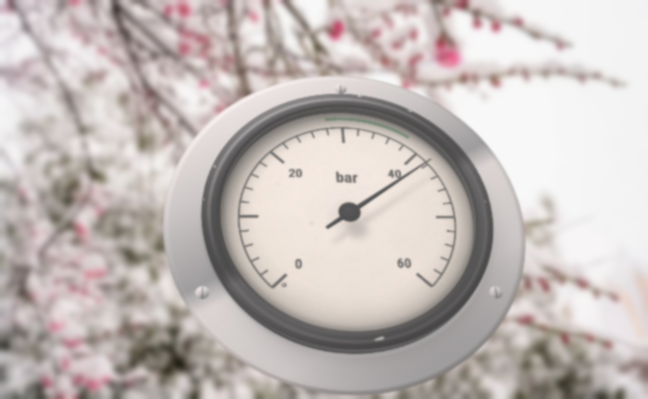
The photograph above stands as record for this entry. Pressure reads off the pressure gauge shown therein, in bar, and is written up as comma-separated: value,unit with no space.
42,bar
